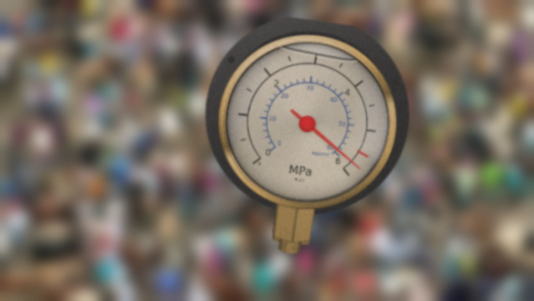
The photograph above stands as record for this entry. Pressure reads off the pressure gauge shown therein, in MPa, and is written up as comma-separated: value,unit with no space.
5.75,MPa
